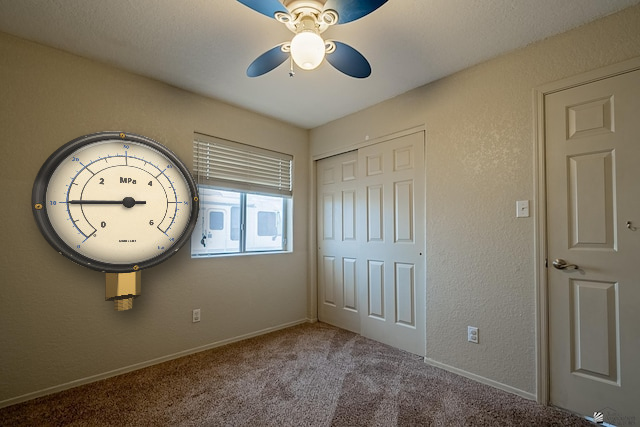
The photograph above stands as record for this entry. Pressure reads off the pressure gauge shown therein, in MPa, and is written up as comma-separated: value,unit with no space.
1,MPa
